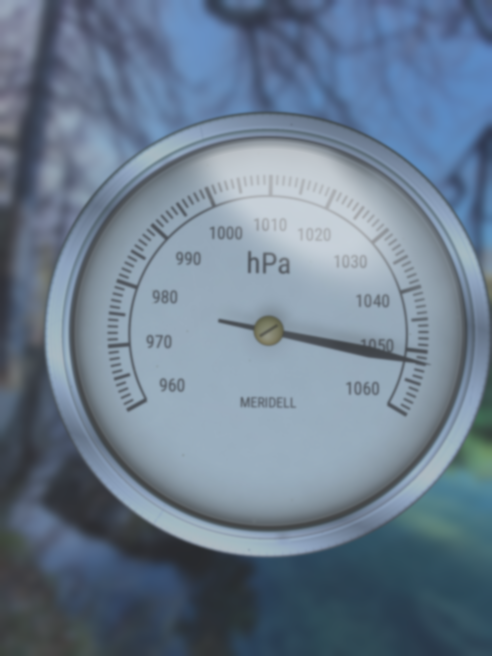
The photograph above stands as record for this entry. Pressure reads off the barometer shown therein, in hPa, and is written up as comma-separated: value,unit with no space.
1052,hPa
